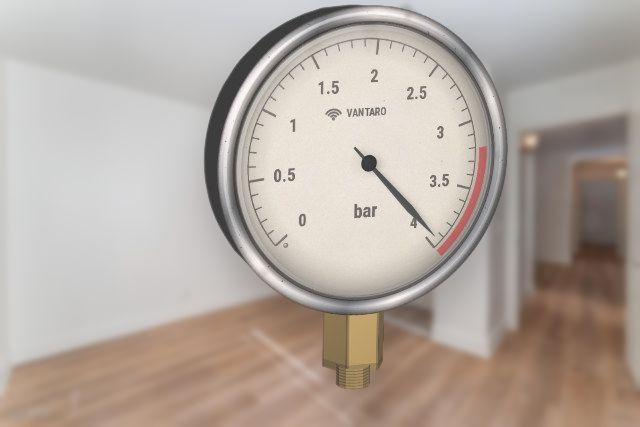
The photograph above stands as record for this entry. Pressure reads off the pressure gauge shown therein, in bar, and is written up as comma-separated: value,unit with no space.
3.95,bar
